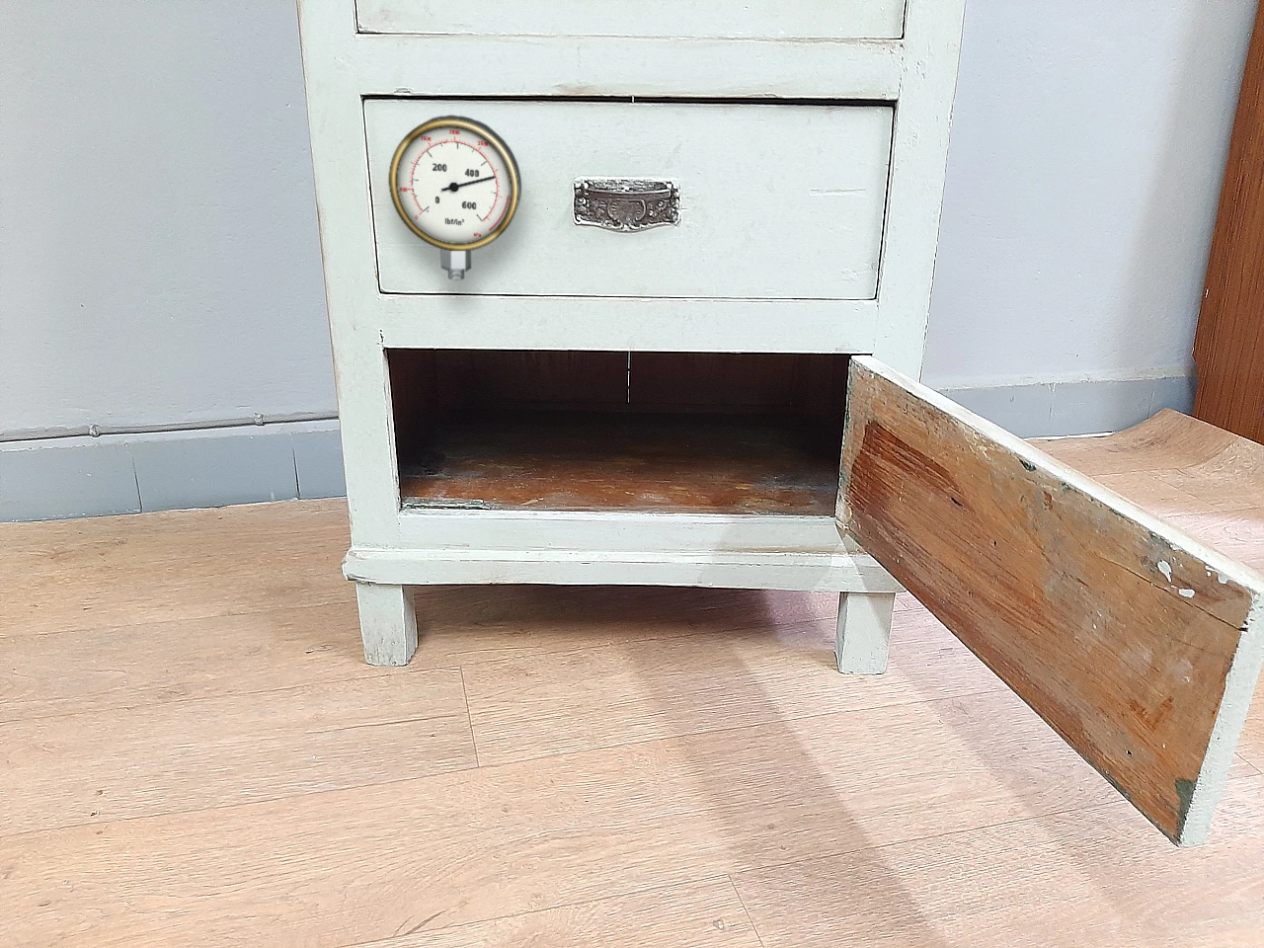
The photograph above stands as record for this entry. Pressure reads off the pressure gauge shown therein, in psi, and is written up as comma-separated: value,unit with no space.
450,psi
